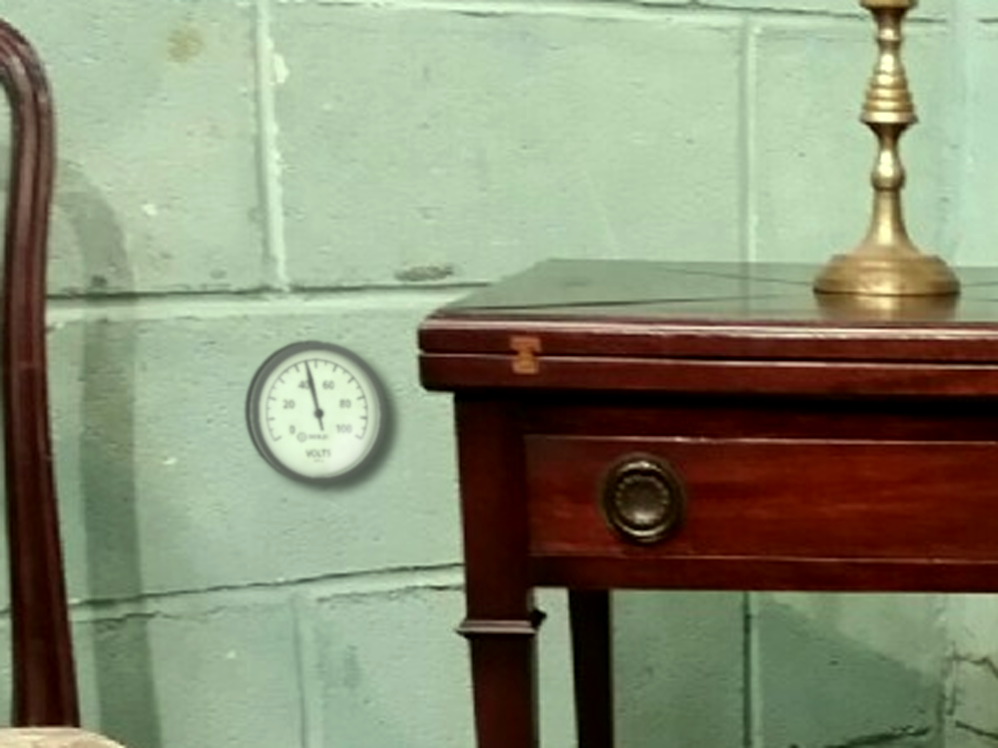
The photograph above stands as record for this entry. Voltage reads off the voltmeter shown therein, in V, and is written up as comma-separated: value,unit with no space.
45,V
